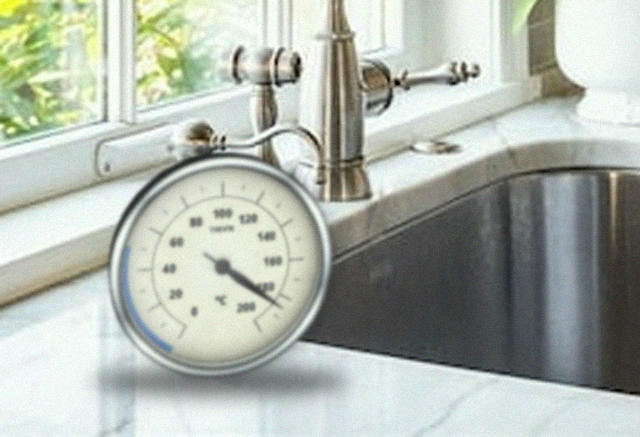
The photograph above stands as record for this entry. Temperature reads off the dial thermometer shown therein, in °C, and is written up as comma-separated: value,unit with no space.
185,°C
